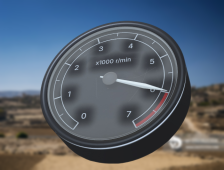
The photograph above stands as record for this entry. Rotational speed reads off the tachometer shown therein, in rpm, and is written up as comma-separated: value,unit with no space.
6000,rpm
